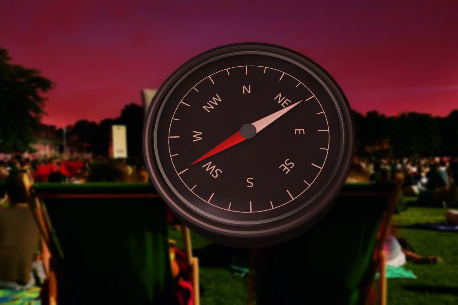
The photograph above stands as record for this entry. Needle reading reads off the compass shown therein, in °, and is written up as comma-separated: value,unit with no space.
240,°
